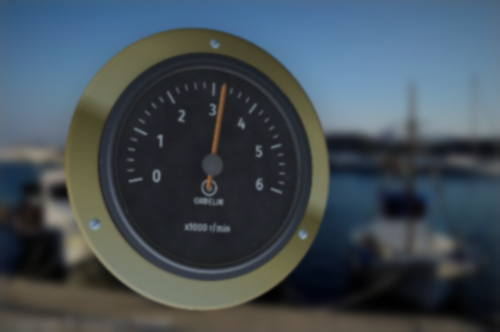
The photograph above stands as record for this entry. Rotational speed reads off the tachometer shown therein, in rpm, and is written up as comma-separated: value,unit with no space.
3200,rpm
